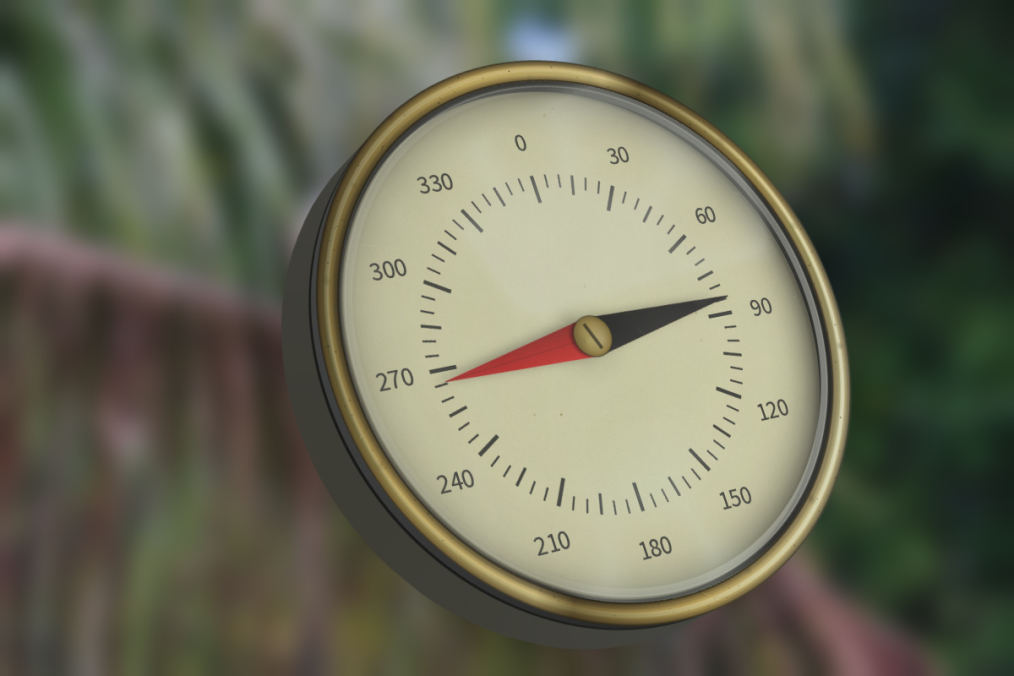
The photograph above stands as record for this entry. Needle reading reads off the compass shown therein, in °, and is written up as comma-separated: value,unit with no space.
265,°
